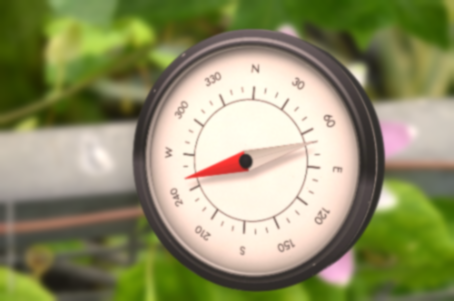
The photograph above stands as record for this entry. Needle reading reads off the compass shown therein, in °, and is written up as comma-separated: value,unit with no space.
250,°
